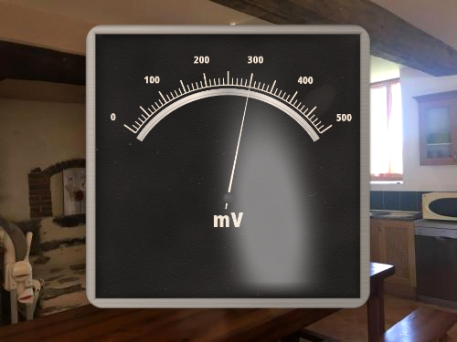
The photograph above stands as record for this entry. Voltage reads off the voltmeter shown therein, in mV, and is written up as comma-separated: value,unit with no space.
300,mV
